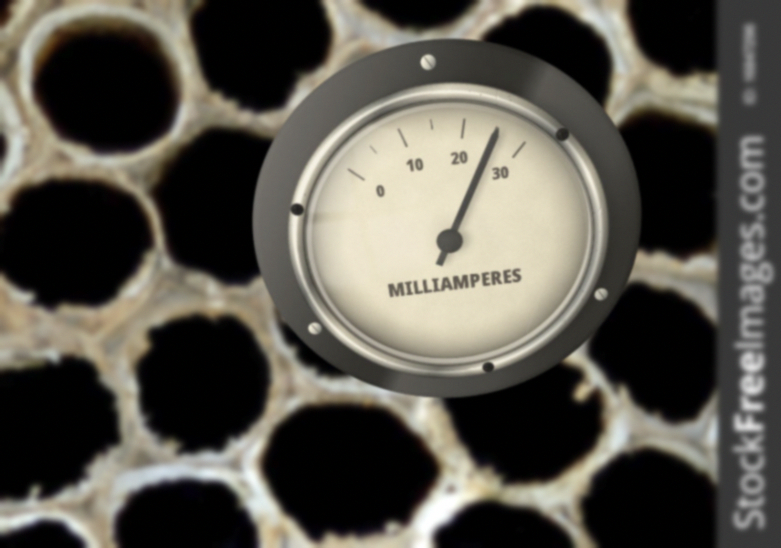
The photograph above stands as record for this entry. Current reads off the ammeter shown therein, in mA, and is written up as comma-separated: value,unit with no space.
25,mA
